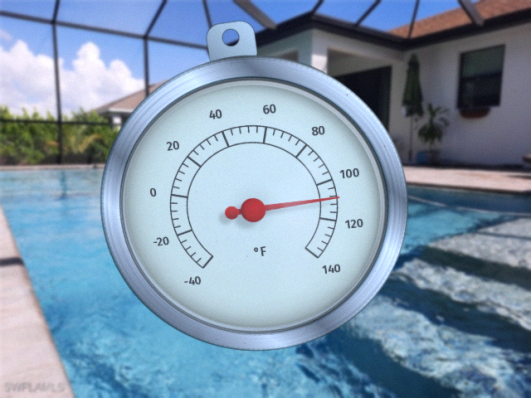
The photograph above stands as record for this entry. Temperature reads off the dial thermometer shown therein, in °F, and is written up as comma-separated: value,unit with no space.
108,°F
